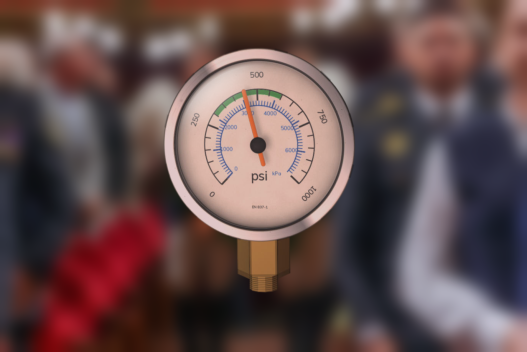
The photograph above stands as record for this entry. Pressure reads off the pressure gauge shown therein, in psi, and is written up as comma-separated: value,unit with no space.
450,psi
